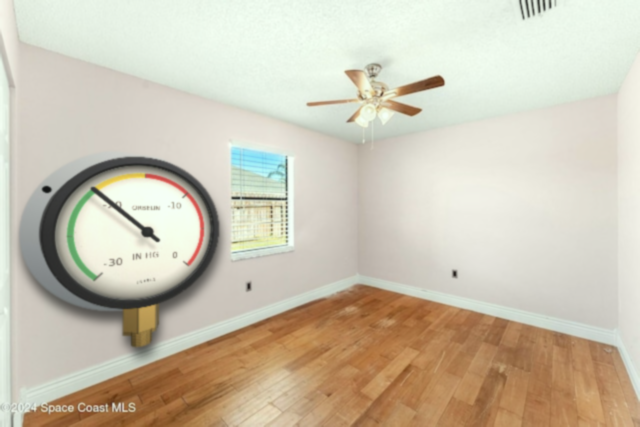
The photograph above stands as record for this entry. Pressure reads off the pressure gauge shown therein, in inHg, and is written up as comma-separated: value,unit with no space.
-20,inHg
